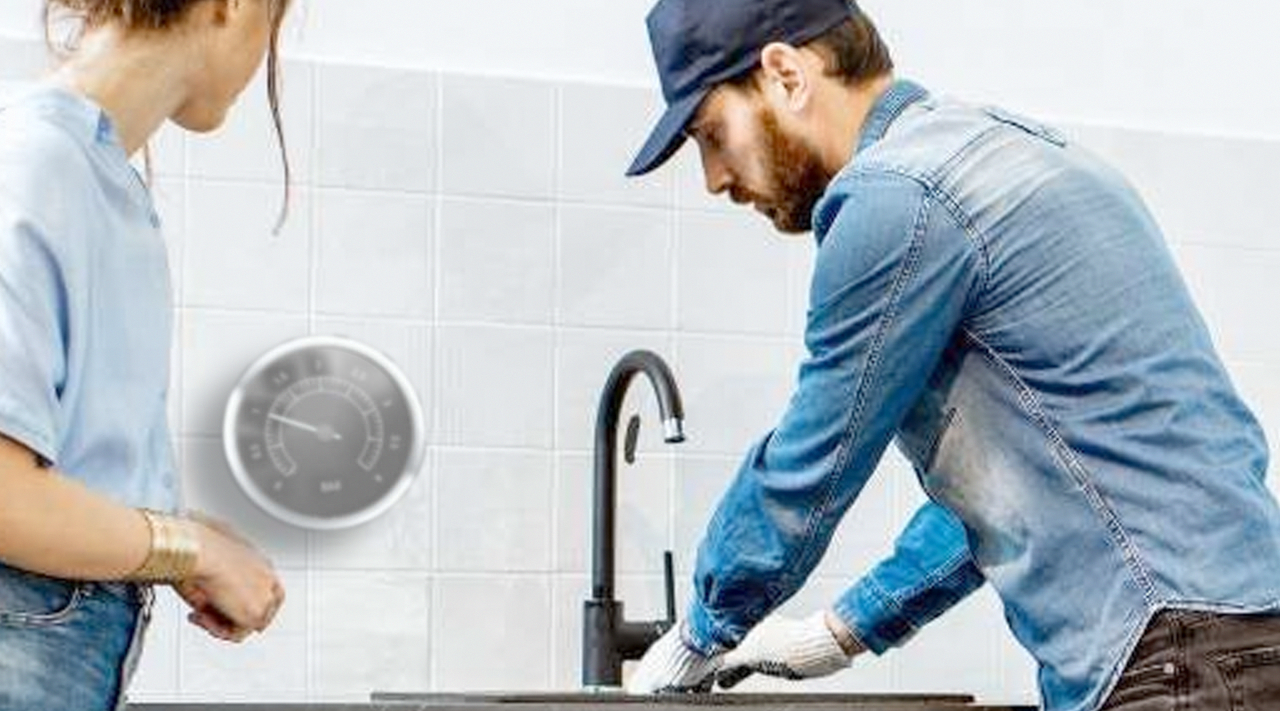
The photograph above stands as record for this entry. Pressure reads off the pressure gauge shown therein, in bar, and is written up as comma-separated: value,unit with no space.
1,bar
